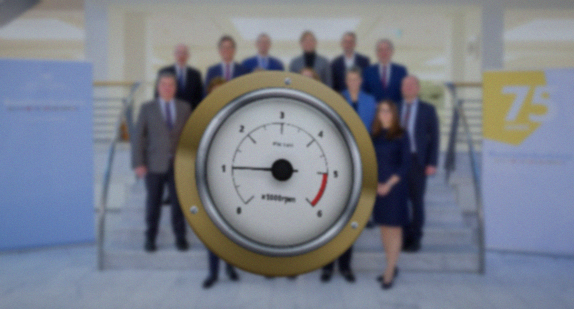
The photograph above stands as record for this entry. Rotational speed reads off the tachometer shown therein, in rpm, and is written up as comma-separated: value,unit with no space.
1000,rpm
